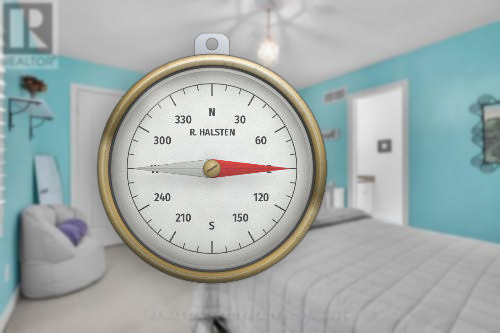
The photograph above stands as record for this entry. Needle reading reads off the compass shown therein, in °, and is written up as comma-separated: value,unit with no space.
90,°
